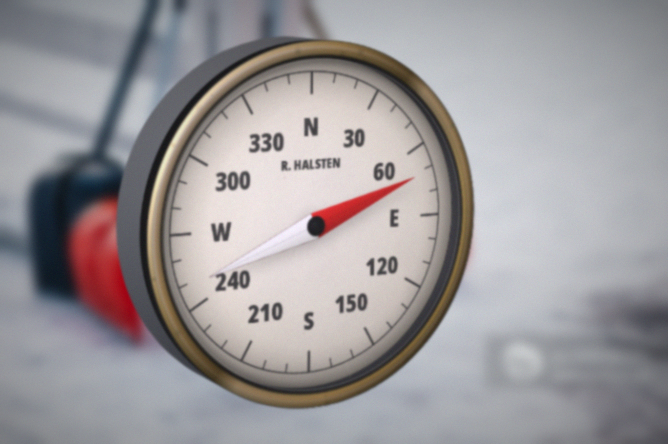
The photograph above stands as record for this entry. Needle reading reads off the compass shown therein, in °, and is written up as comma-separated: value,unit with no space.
70,°
